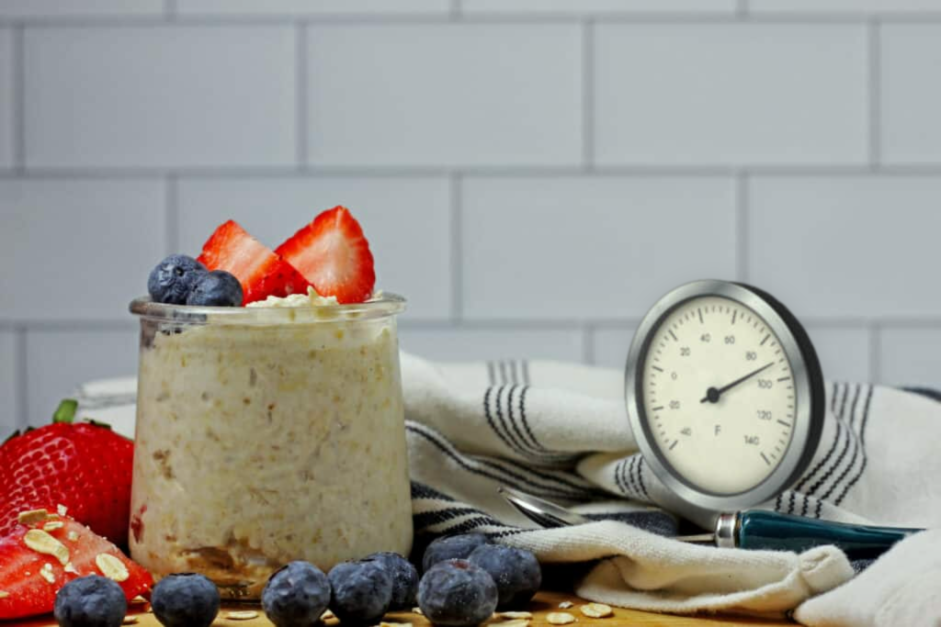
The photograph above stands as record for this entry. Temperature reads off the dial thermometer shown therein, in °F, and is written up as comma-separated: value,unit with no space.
92,°F
